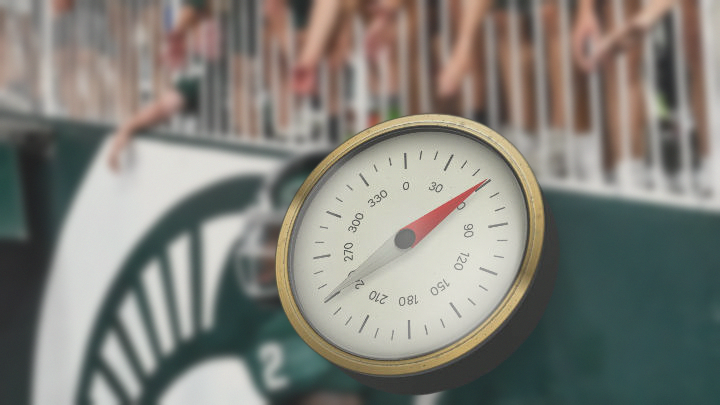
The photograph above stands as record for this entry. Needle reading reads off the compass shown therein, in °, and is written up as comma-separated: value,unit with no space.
60,°
